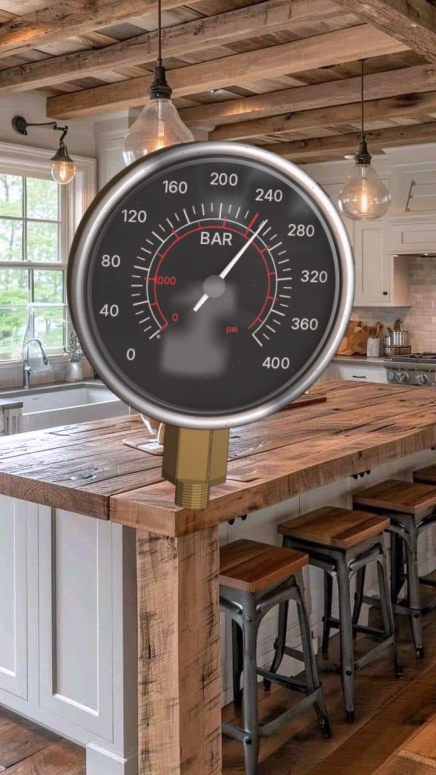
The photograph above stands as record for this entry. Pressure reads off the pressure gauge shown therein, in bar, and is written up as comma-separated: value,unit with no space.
250,bar
